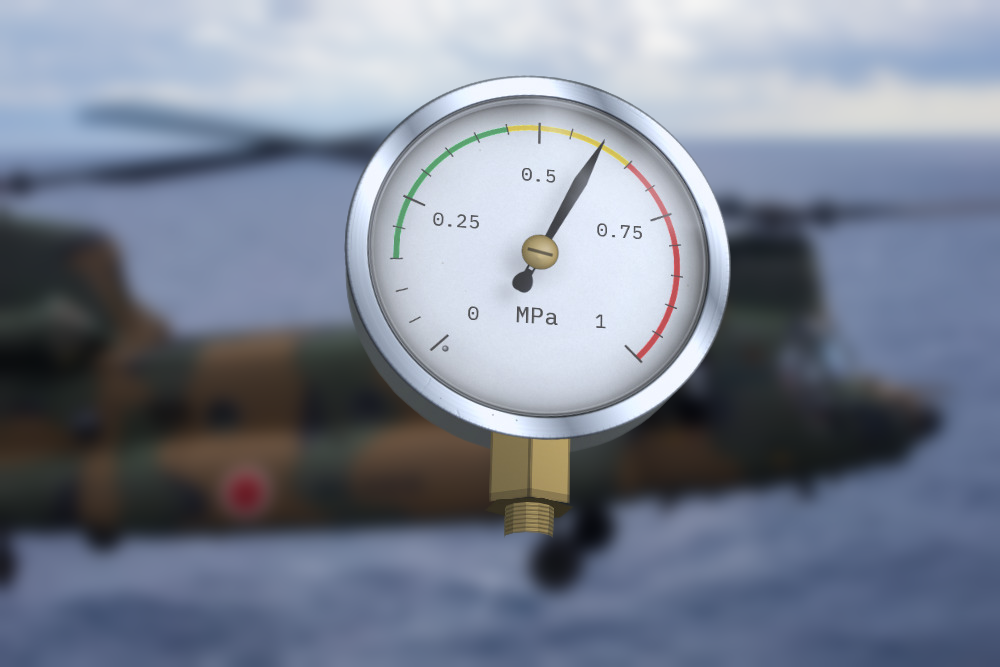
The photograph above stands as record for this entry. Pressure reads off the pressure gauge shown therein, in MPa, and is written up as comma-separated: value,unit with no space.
0.6,MPa
